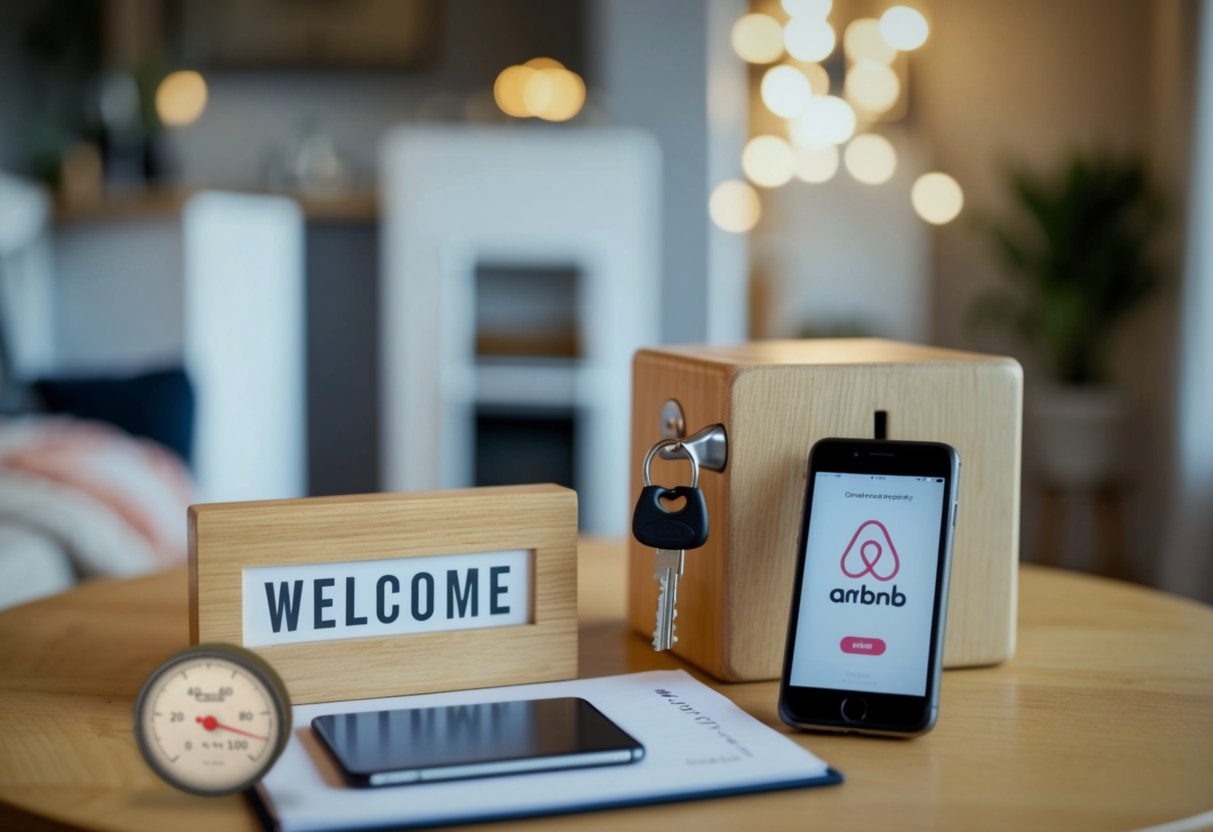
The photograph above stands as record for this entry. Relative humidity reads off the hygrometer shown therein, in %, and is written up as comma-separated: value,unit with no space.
90,%
